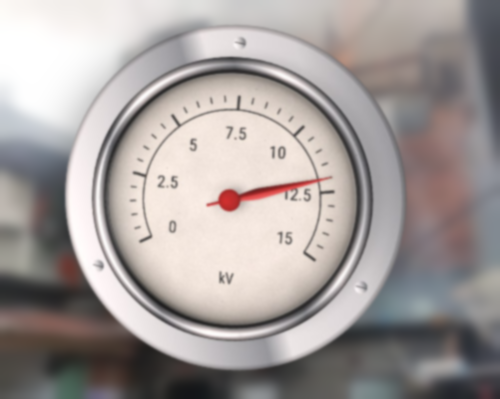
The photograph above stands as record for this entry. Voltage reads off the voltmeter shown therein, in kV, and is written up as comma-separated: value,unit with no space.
12,kV
